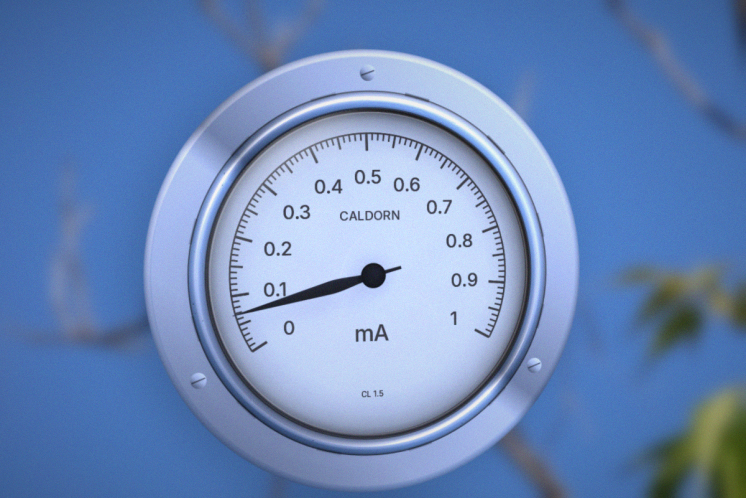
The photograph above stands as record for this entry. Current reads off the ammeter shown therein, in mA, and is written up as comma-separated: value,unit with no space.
0.07,mA
